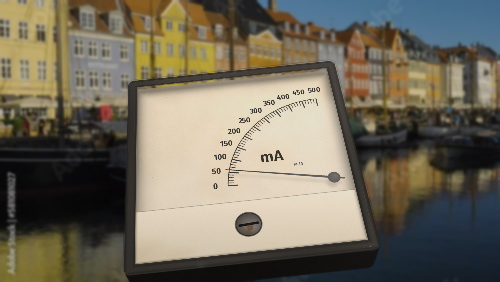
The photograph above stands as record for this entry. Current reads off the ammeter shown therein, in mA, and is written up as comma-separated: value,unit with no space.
50,mA
